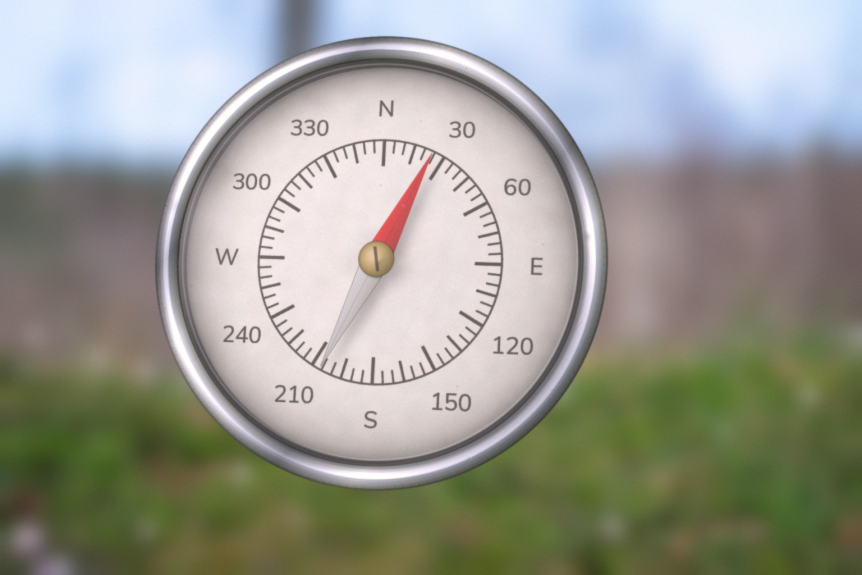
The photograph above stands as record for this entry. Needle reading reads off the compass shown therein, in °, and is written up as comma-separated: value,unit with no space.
25,°
